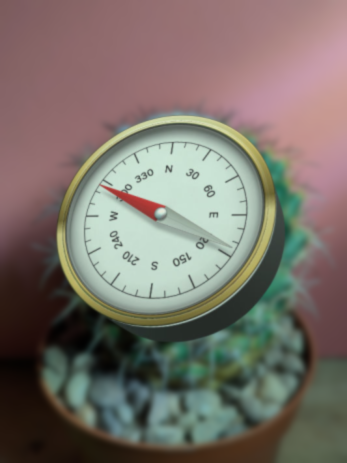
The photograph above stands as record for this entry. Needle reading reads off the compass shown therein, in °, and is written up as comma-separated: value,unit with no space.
295,°
